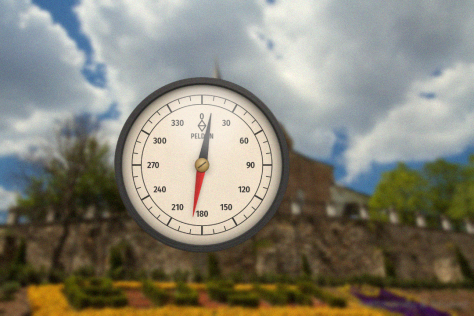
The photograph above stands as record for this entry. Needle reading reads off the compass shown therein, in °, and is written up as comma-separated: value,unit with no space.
190,°
